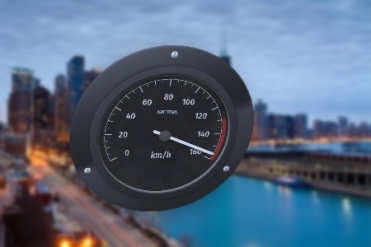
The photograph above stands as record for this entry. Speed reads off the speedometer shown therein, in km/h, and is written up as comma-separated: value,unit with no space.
155,km/h
